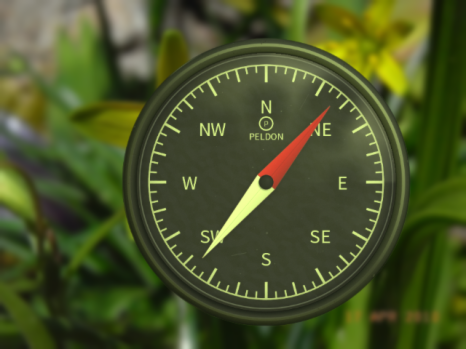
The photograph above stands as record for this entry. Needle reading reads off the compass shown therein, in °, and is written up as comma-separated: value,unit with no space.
40,°
